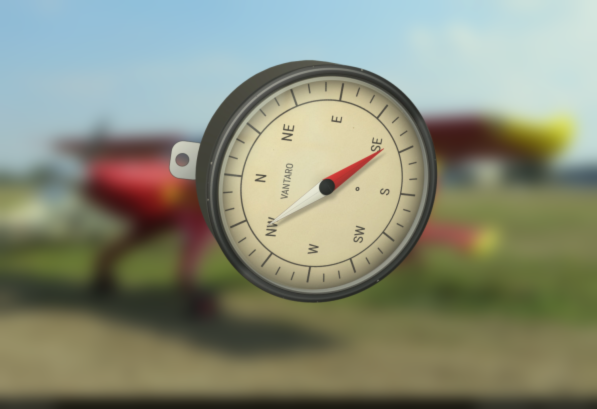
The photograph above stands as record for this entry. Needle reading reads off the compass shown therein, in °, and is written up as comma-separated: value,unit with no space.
140,°
